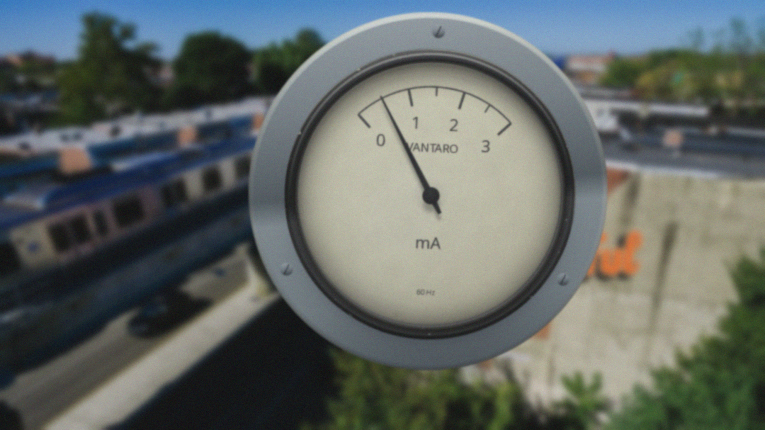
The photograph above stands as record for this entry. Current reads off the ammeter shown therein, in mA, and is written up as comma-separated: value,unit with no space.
0.5,mA
